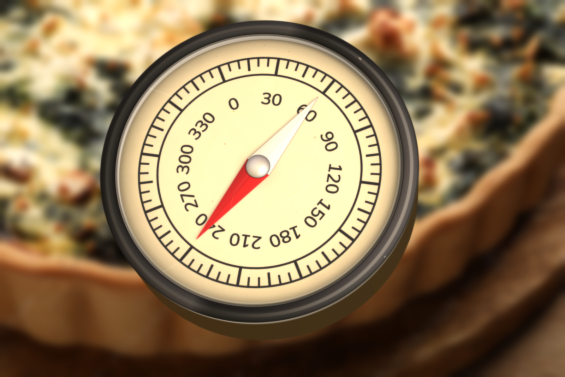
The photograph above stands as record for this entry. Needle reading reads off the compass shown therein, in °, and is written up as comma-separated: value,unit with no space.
240,°
